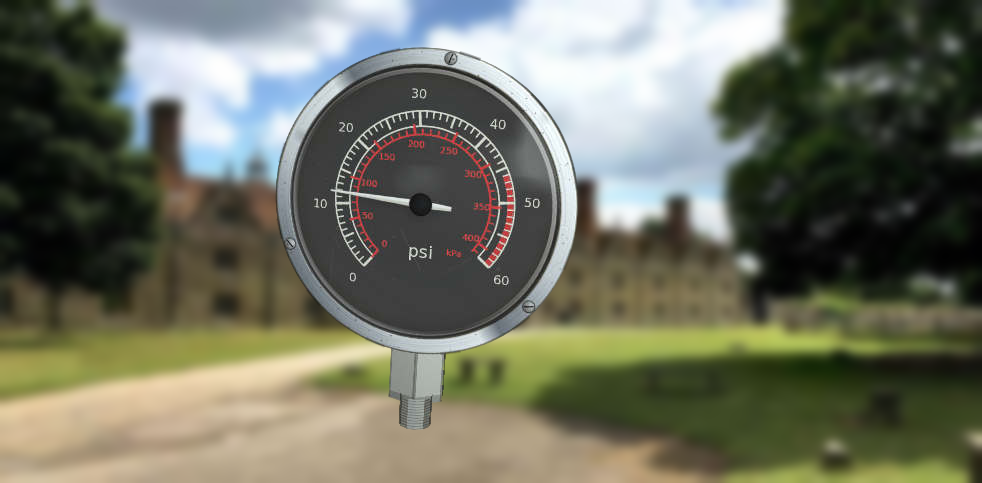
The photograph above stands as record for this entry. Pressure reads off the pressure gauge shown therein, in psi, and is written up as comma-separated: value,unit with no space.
12,psi
